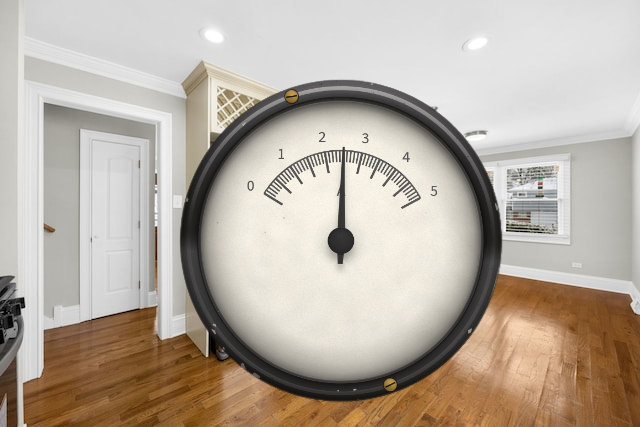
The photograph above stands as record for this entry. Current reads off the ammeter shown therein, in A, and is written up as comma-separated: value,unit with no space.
2.5,A
